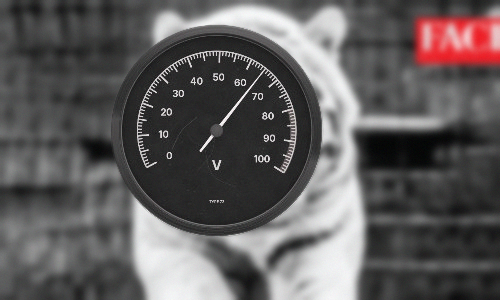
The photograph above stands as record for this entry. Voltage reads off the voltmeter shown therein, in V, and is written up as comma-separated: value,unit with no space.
65,V
